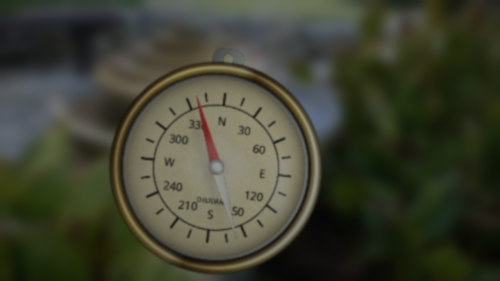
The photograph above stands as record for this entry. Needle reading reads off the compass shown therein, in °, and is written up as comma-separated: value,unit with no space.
337.5,°
